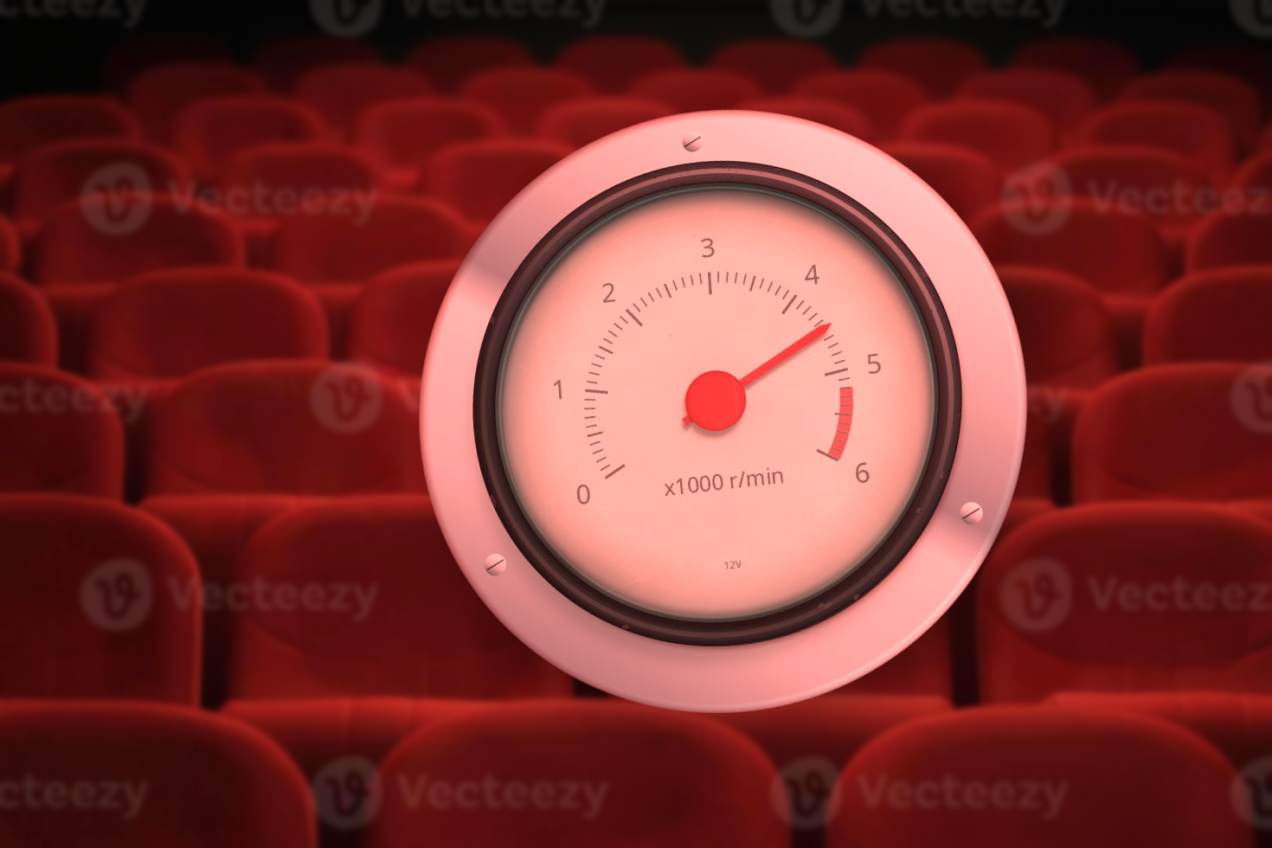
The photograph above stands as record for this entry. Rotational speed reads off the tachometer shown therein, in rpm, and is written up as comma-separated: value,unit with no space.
4500,rpm
